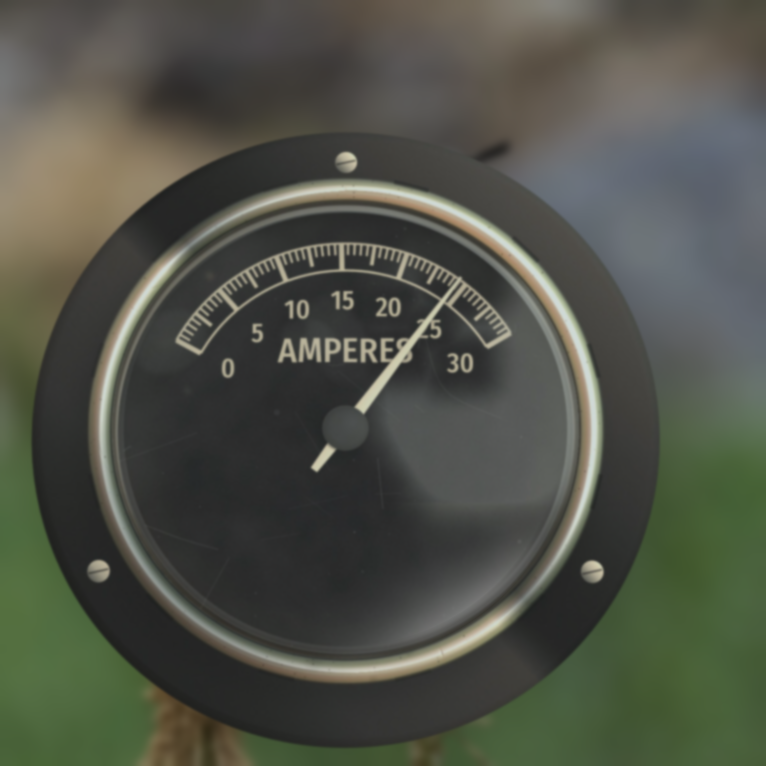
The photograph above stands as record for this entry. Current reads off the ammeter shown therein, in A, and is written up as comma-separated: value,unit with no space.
24.5,A
